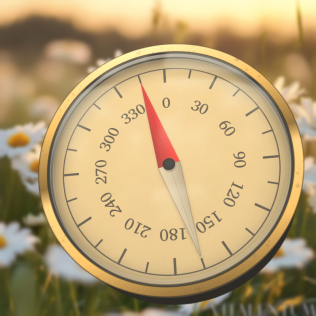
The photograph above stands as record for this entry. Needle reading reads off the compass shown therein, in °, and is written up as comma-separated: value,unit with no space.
345,°
